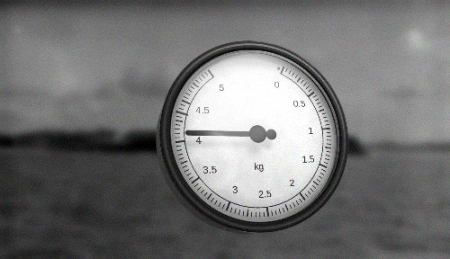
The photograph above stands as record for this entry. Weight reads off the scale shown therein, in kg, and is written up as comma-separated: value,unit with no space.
4.1,kg
